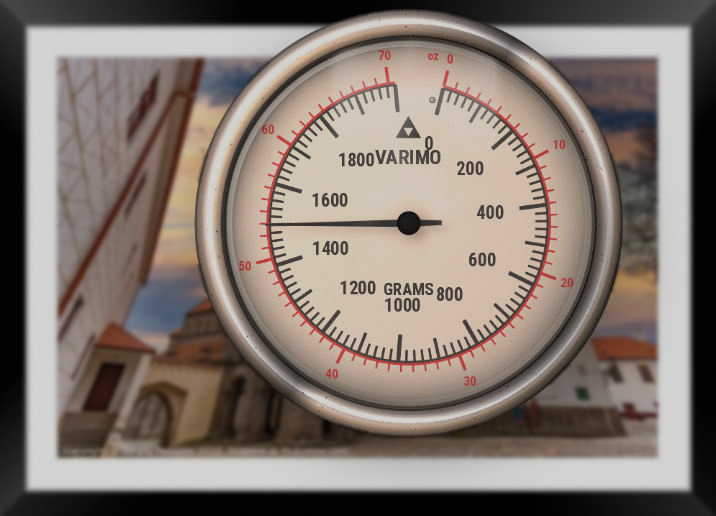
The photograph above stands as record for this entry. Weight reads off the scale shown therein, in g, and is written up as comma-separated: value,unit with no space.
1500,g
